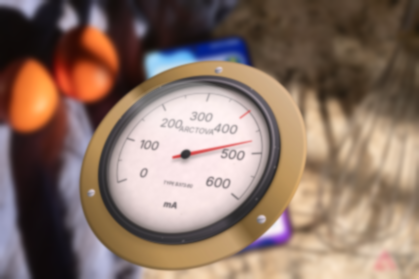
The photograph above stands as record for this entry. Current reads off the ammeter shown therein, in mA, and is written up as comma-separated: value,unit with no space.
475,mA
